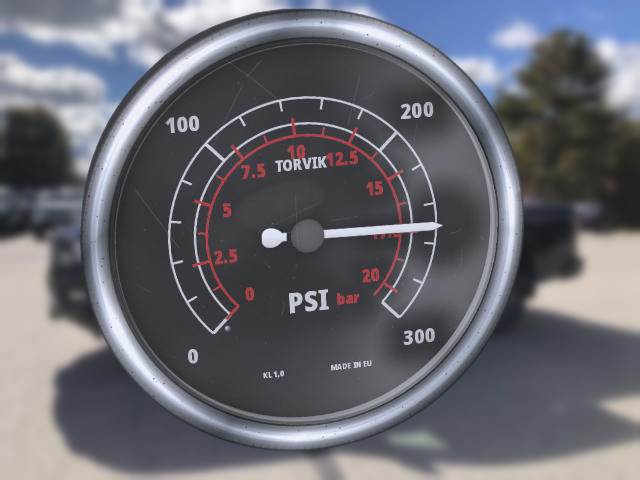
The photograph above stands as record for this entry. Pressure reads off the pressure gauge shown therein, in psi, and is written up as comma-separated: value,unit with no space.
250,psi
